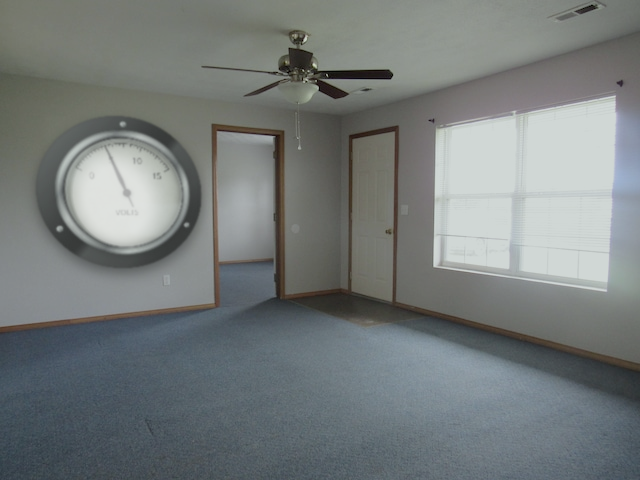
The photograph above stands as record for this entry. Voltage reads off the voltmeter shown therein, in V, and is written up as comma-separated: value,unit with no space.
5,V
